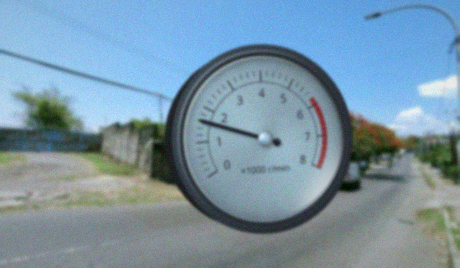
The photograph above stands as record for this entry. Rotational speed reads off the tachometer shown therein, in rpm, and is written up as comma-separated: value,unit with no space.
1600,rpm
